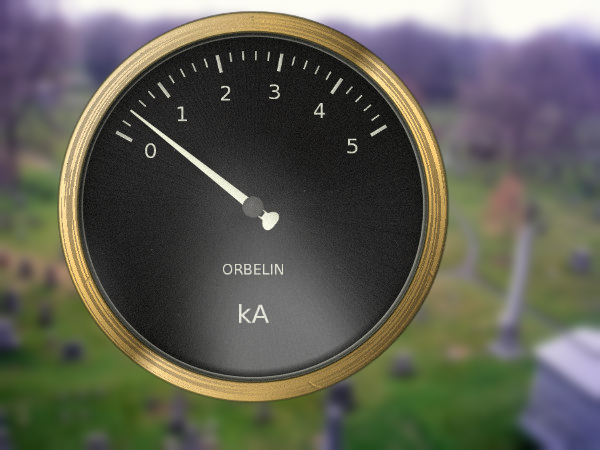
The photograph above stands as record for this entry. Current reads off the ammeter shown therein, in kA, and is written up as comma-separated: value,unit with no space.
0.4,kA
